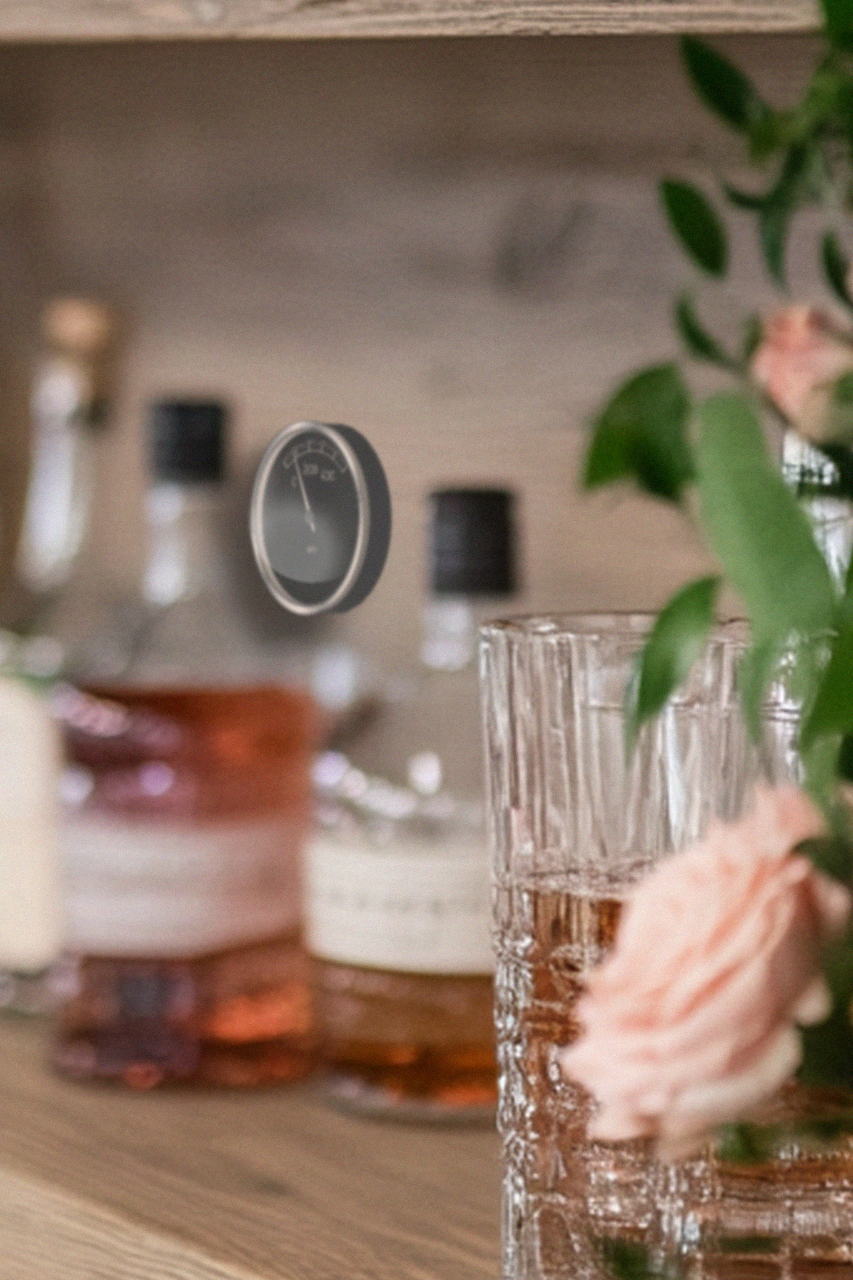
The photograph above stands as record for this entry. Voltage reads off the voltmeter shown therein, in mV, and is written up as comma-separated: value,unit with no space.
100,mV
